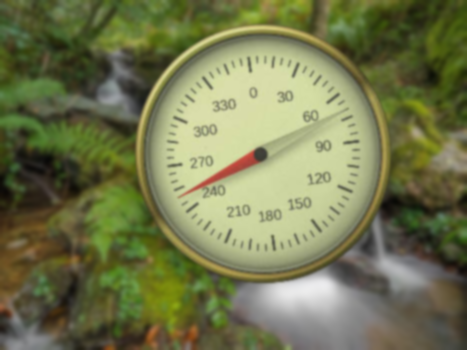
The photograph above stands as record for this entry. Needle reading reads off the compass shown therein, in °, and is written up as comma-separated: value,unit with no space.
250,°
